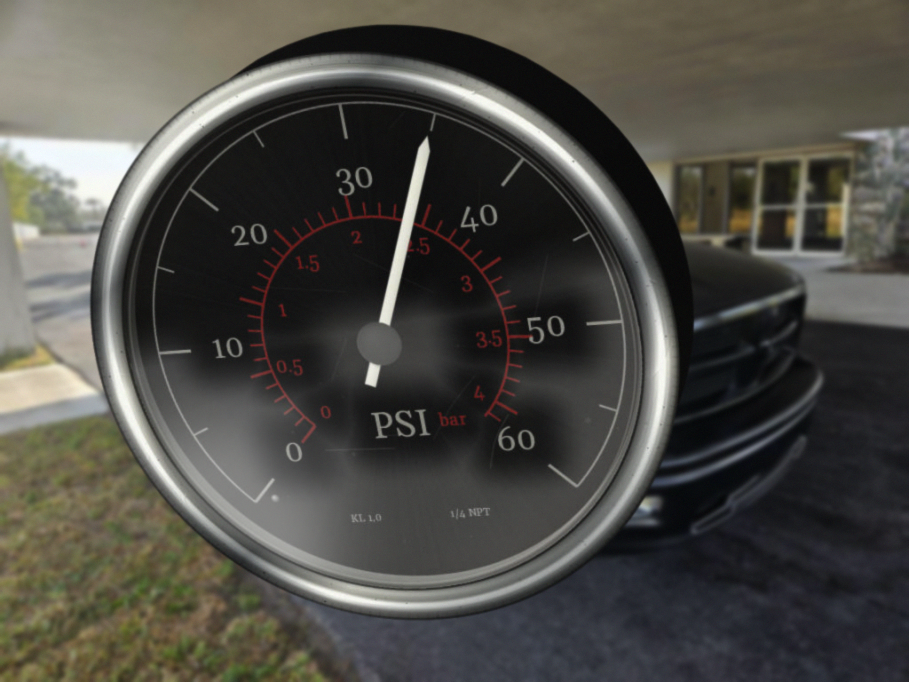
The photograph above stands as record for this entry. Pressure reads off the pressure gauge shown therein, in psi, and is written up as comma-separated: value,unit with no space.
35,psi
